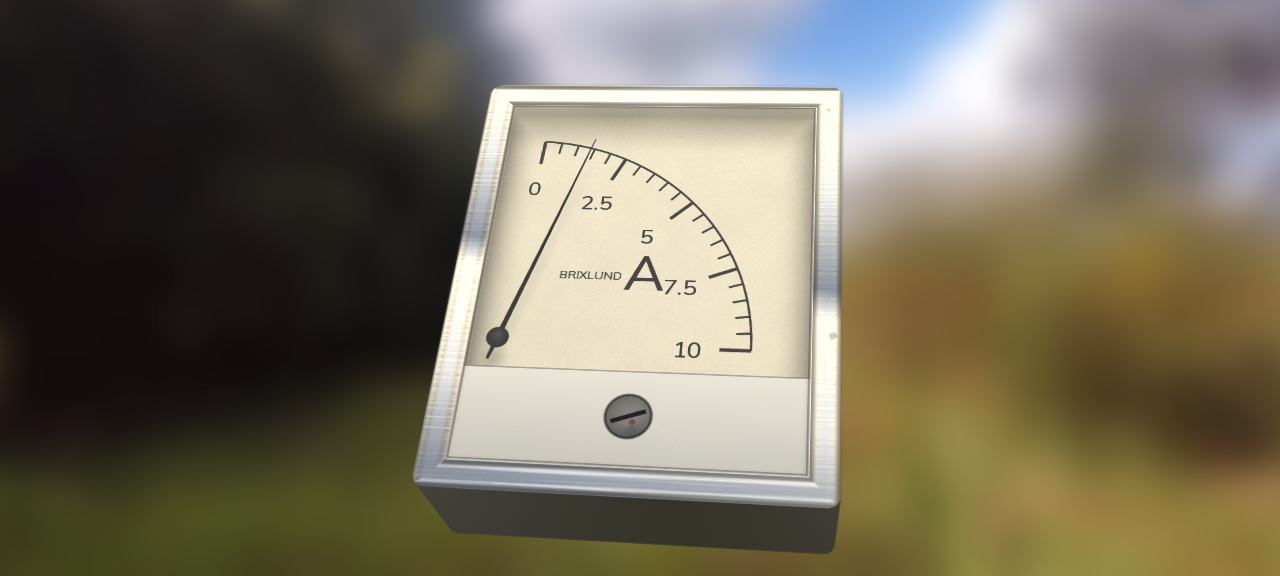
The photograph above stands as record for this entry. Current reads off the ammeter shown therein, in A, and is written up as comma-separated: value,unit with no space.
1.5,A
